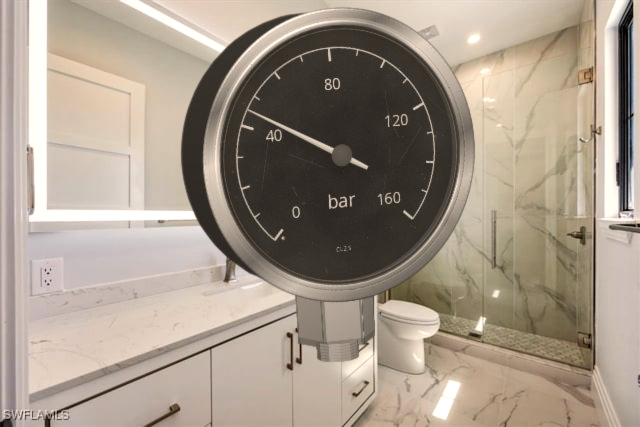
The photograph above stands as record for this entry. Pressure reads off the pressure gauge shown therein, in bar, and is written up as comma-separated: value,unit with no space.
45,bar
